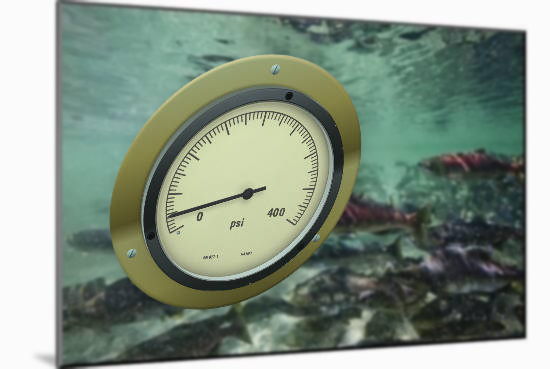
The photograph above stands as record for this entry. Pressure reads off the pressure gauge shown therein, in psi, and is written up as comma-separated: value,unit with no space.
25,psi
